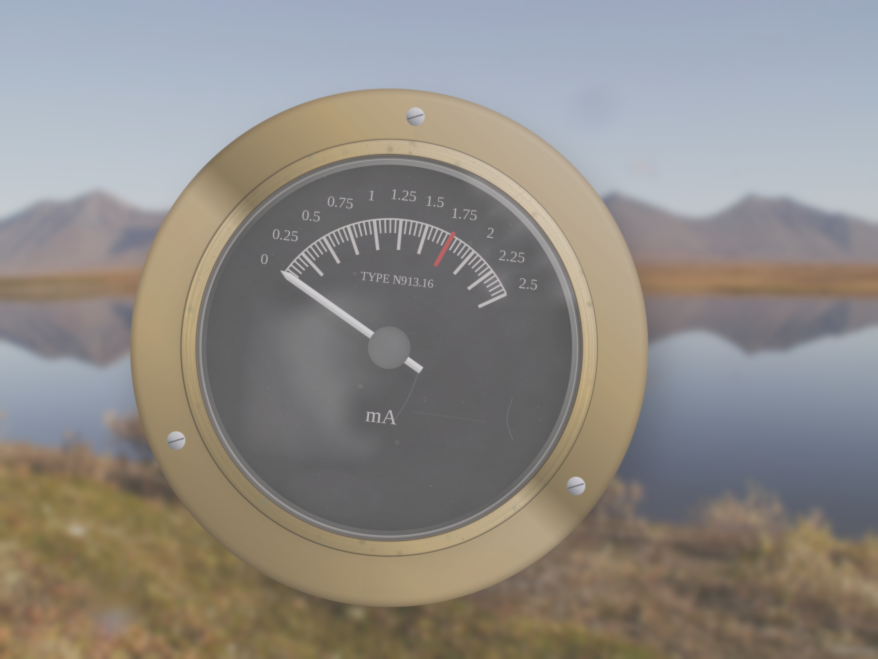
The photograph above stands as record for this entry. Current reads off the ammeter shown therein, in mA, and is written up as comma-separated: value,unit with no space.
0,mA
